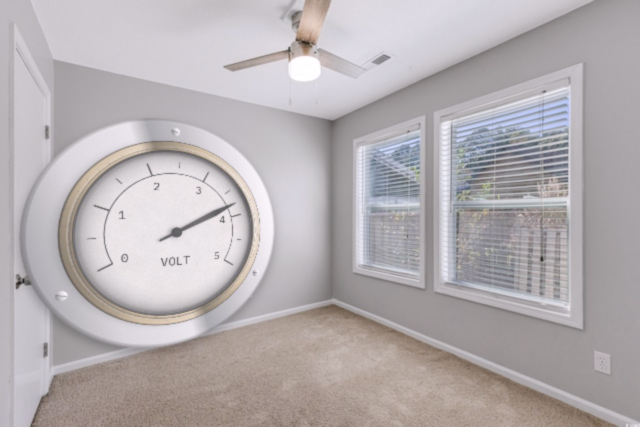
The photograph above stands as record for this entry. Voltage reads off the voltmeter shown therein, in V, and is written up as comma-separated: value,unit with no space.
3.75,V
